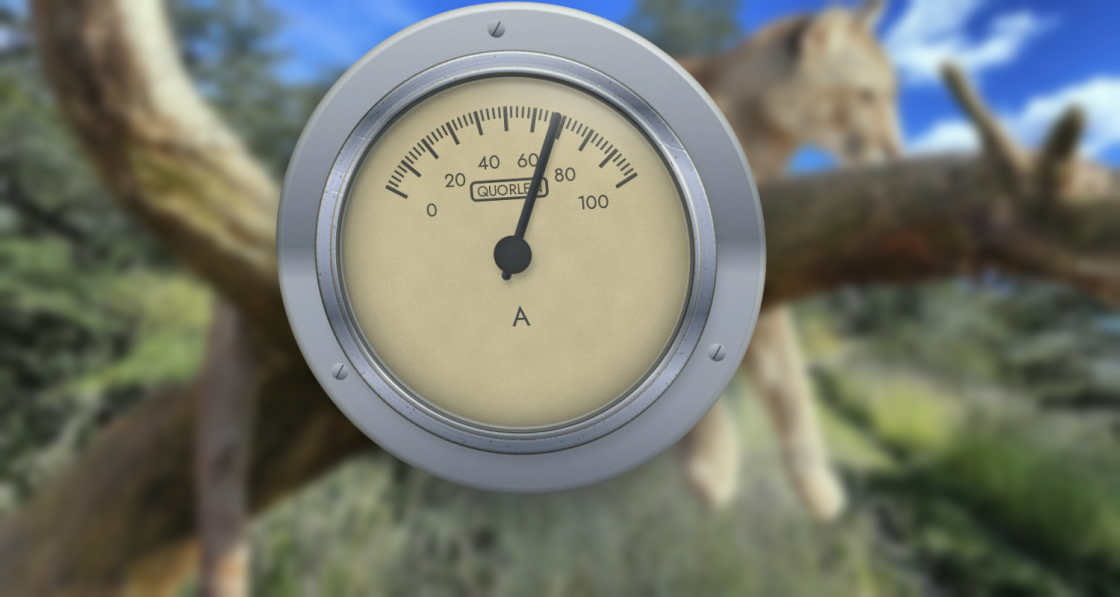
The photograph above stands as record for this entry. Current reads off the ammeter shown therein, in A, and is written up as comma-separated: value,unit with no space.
68,A
